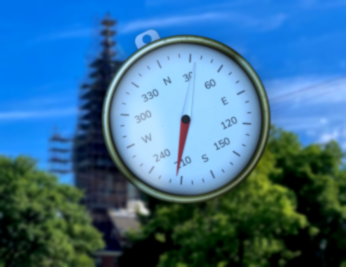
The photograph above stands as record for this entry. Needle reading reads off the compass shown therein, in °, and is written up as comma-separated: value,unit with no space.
215,°
